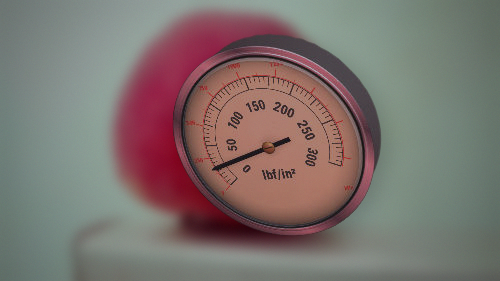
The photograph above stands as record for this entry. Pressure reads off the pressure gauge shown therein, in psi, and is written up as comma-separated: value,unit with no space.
25,psi
